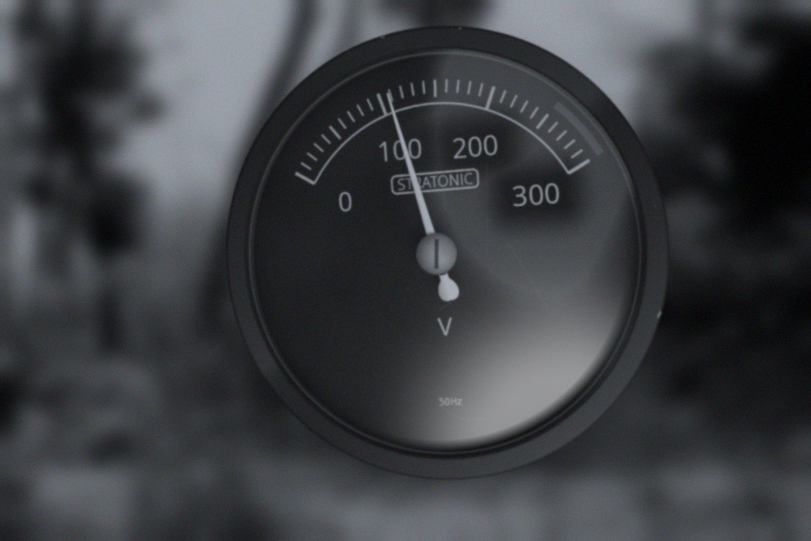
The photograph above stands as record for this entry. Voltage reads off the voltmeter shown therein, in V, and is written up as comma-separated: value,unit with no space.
110,V
